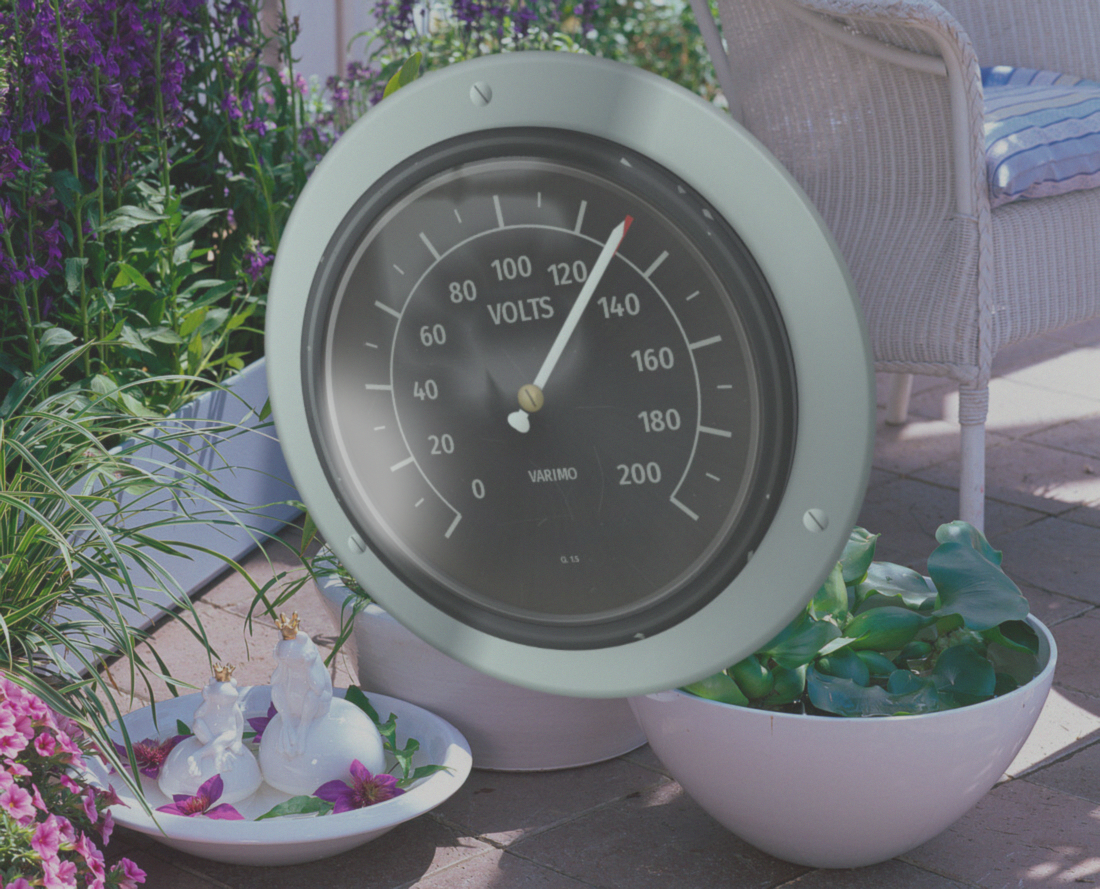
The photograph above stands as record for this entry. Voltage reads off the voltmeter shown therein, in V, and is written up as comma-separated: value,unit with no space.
130,V
